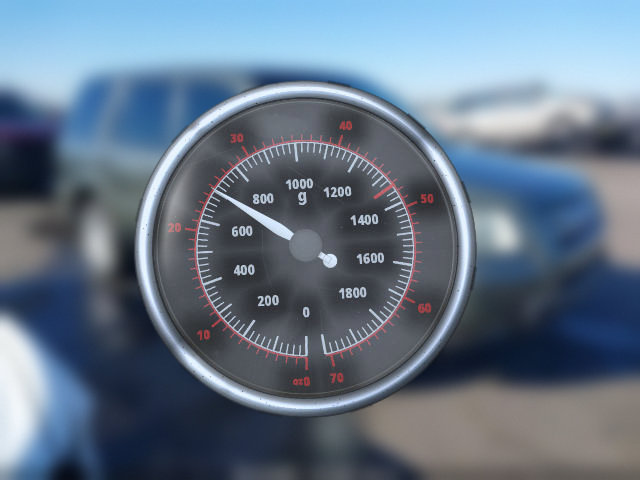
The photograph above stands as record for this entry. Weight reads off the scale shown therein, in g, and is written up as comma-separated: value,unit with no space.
700,g
